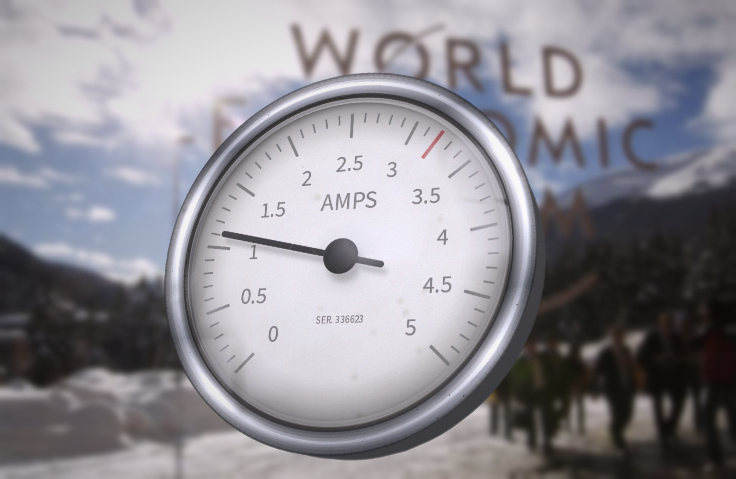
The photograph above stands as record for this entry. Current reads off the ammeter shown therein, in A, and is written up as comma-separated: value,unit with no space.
1.1,A
